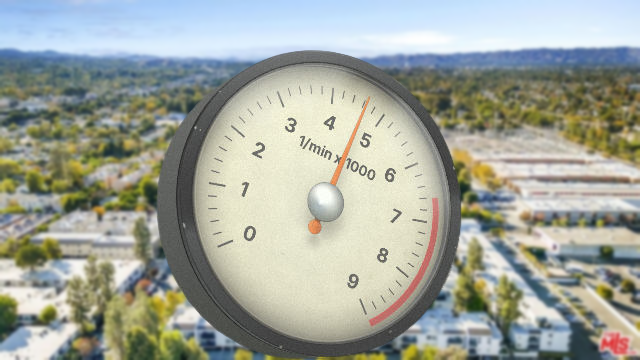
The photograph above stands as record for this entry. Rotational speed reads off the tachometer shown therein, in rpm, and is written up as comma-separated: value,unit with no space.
4600,rpm
